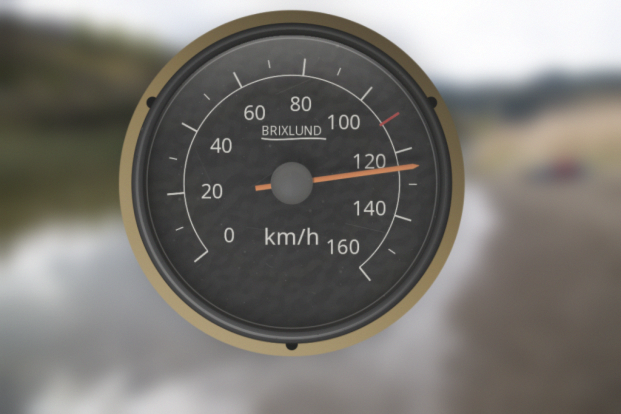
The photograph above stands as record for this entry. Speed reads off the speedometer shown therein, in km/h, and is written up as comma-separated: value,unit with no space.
125,km/h
